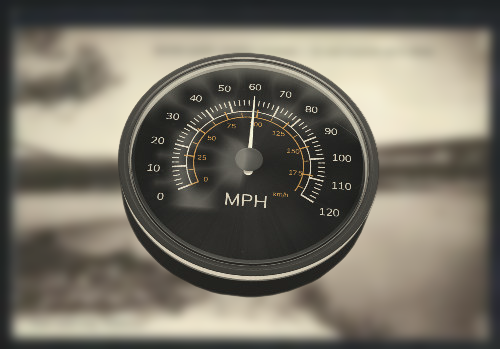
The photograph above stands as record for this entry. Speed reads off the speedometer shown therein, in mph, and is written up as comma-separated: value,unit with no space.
60,mph
